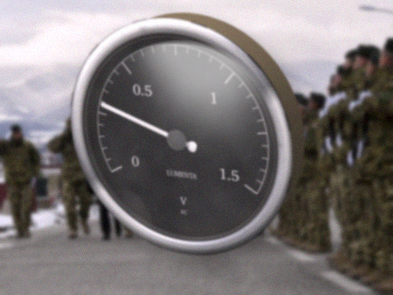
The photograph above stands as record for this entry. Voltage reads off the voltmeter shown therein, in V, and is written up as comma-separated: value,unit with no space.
0.3,V
